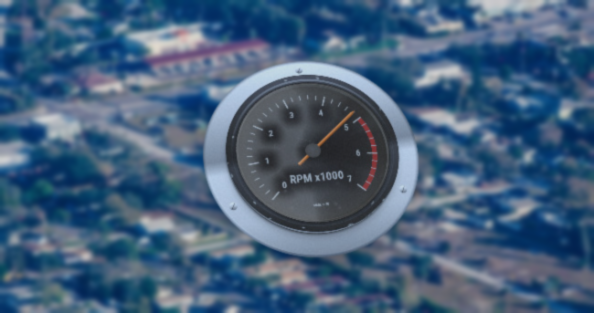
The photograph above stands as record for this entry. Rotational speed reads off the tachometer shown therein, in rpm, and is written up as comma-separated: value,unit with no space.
4800,rpm
